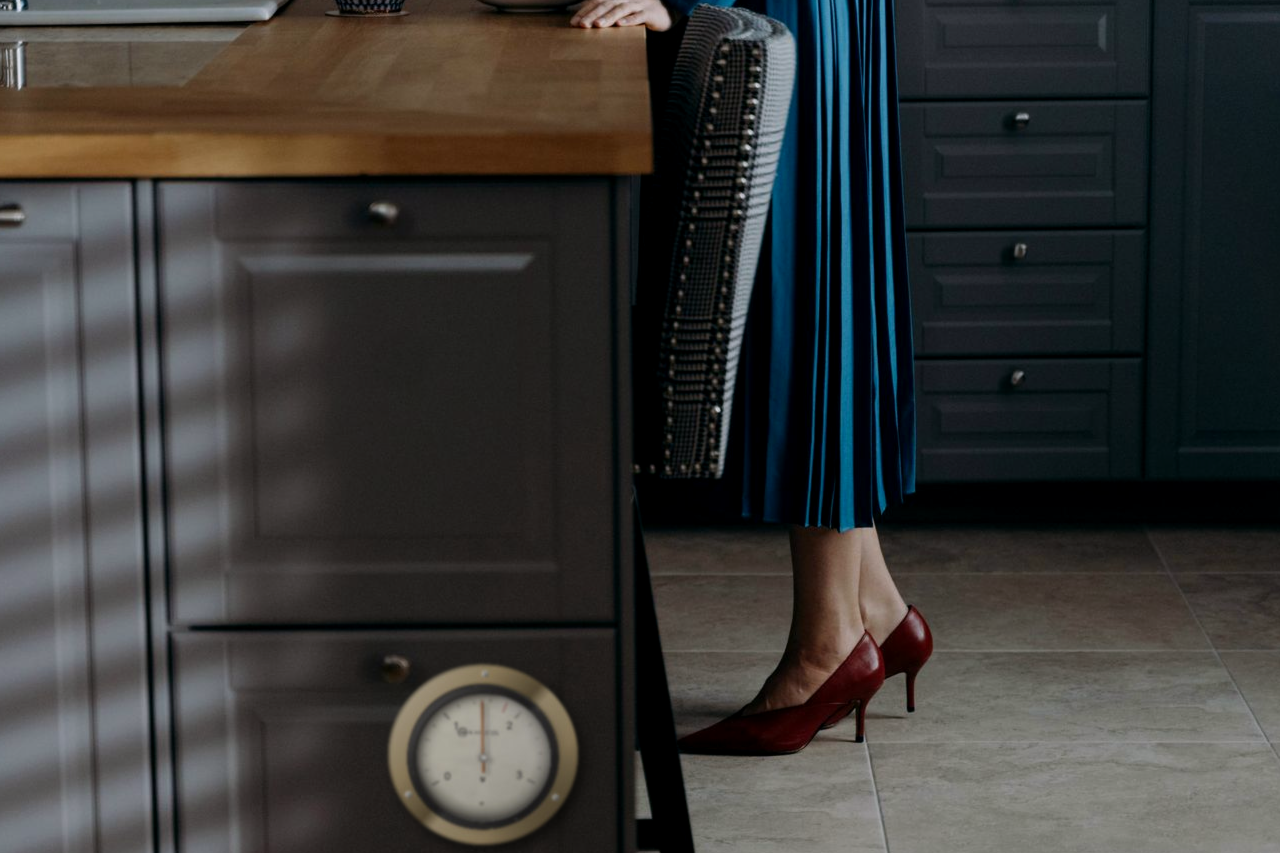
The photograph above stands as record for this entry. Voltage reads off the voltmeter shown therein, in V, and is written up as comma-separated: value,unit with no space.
1.5,V
